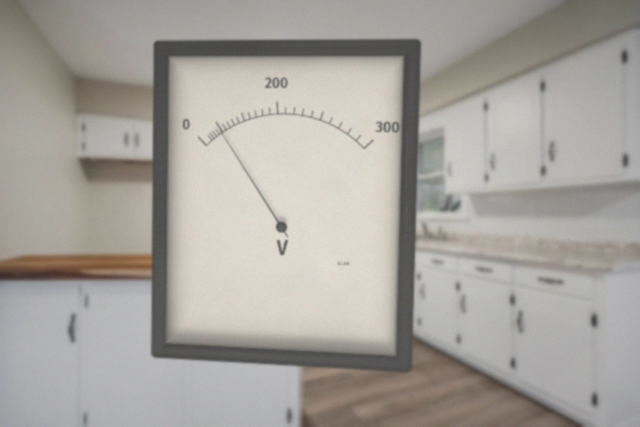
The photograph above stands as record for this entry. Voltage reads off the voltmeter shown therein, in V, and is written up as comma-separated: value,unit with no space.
100,V
